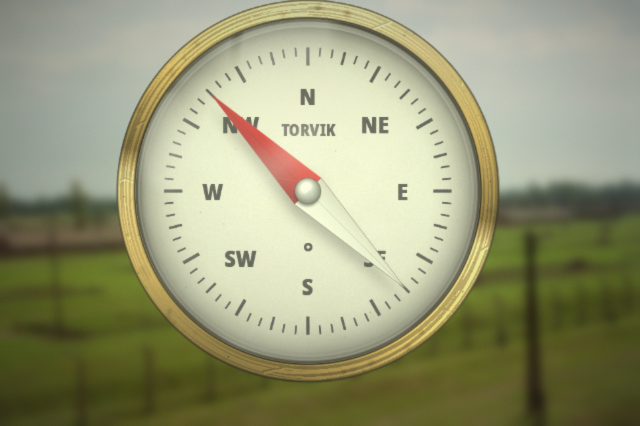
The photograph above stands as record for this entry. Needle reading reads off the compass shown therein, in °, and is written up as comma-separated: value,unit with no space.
315,°
